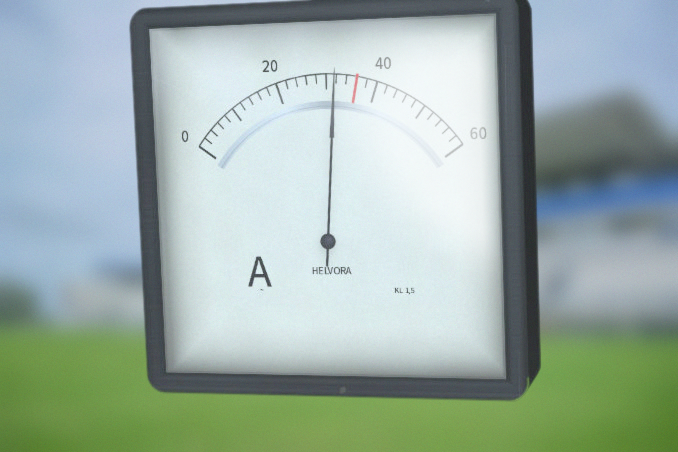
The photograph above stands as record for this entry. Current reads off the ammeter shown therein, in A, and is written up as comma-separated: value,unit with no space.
32,A
